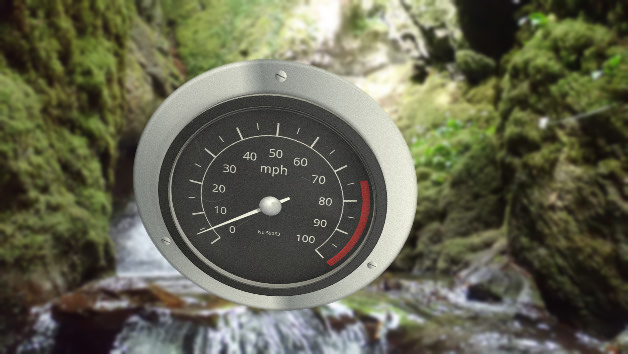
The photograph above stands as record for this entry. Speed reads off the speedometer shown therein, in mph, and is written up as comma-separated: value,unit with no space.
5,mph
